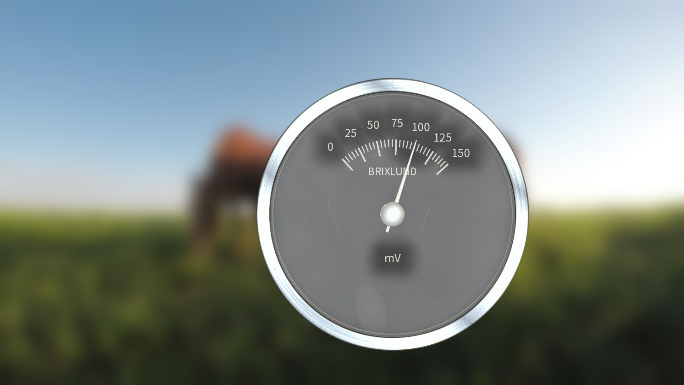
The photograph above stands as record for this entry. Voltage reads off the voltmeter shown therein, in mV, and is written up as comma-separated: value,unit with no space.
100,mV
